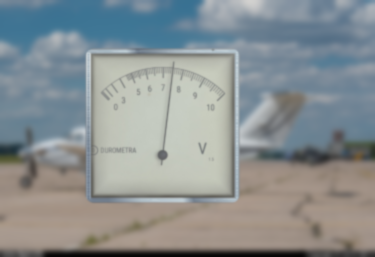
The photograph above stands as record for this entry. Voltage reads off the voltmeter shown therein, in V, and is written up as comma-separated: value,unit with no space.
7.5,V
